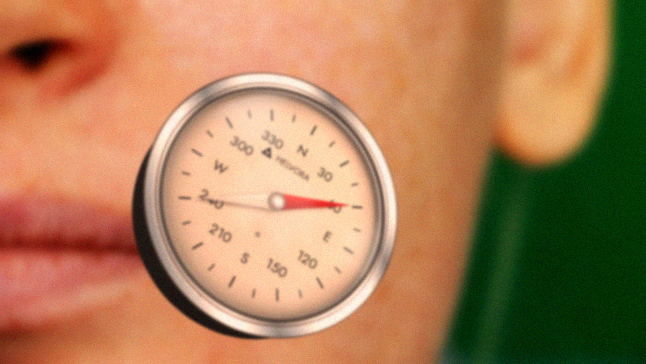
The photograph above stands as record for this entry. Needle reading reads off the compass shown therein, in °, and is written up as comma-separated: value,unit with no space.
60,°
